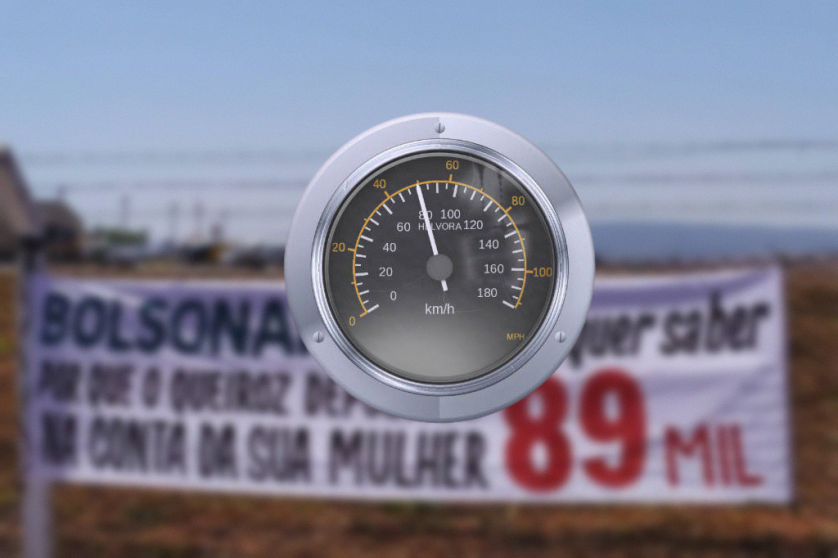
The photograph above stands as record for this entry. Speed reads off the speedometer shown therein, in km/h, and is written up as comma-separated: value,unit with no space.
80,km/h
